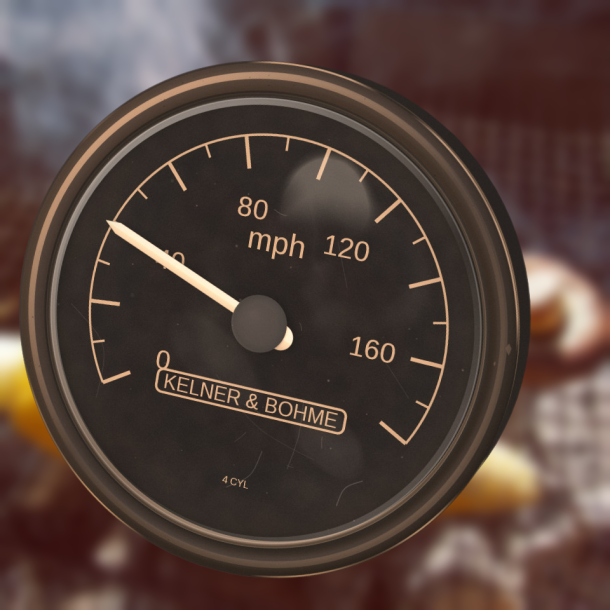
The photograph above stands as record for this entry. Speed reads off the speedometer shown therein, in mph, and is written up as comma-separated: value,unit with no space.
40,mph
